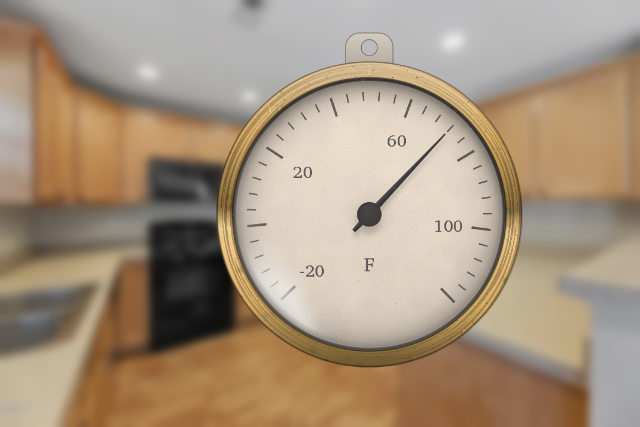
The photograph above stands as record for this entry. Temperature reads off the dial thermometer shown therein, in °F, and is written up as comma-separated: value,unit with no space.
72,°F
